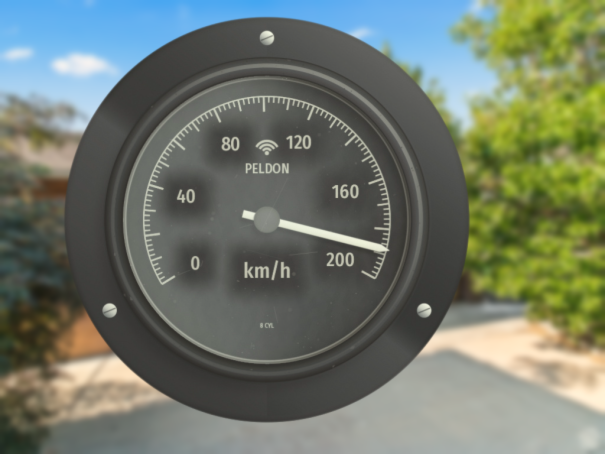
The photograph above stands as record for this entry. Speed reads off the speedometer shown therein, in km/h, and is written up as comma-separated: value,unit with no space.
188,km/h
